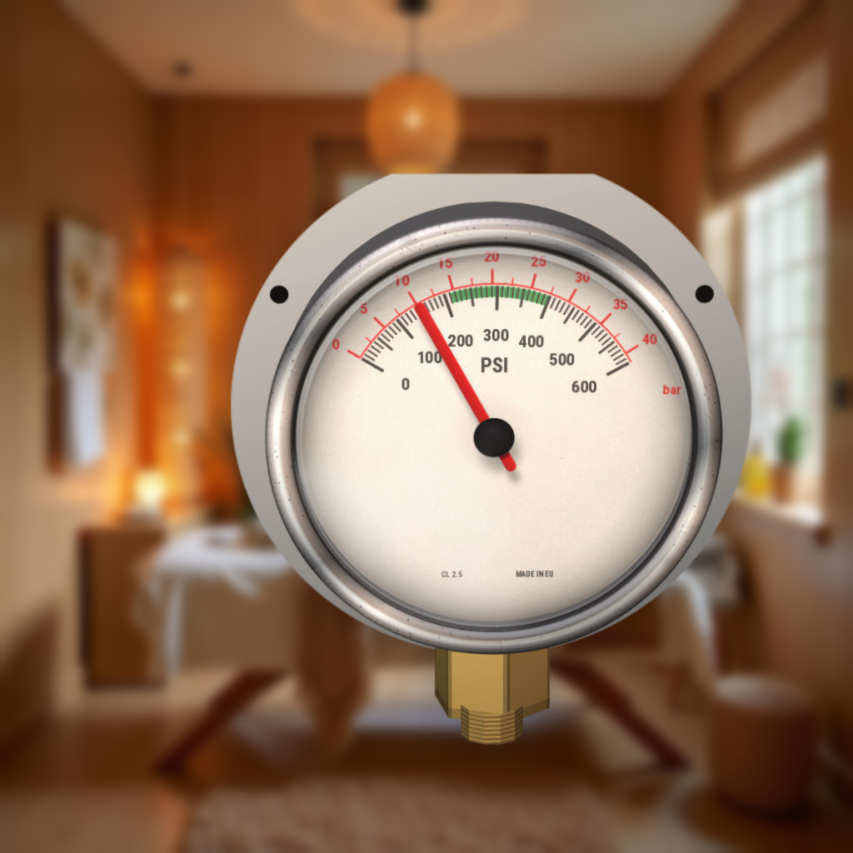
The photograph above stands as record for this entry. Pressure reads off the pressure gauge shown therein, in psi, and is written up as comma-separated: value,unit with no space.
150,psi
